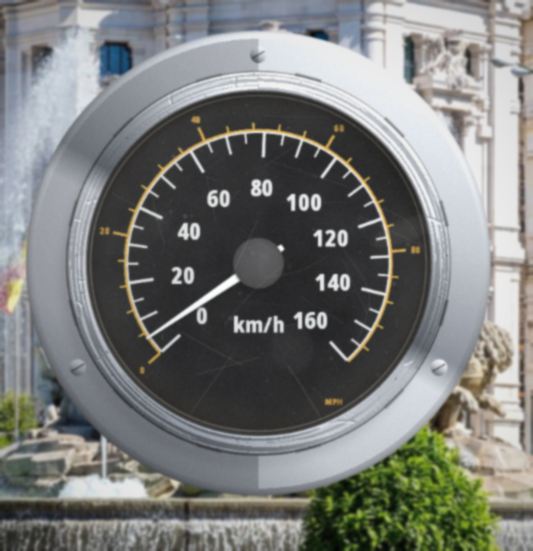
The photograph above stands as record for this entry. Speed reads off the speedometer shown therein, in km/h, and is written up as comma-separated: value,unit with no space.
5,km/h
